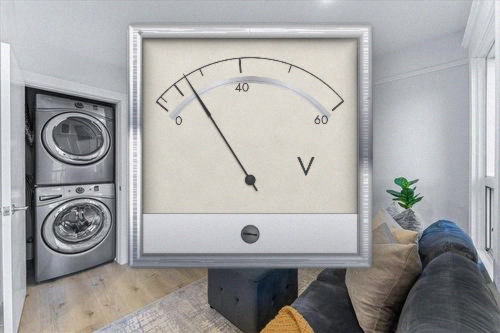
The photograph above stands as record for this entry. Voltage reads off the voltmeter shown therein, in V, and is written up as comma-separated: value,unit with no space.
25,V
